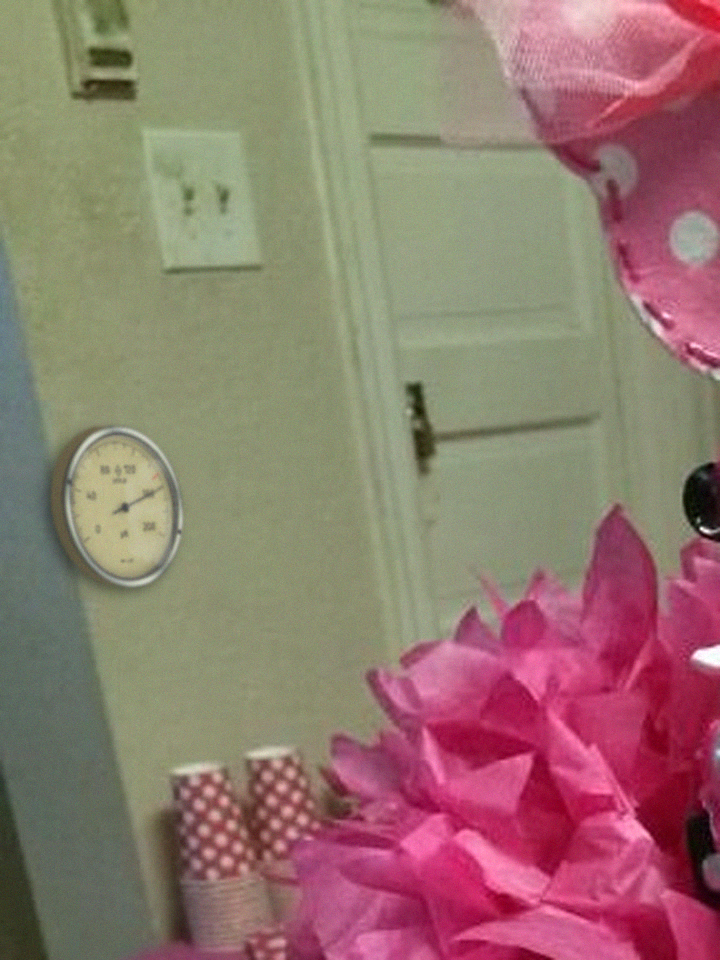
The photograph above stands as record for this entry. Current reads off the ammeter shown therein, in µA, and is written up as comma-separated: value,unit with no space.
160,µA
